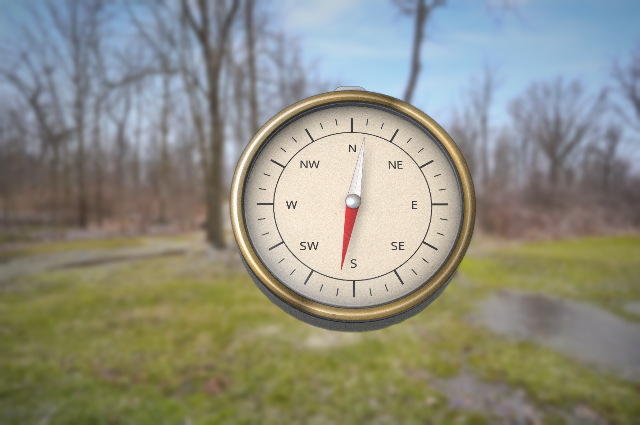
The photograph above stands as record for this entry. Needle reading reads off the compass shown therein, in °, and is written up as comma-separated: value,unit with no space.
190,°
